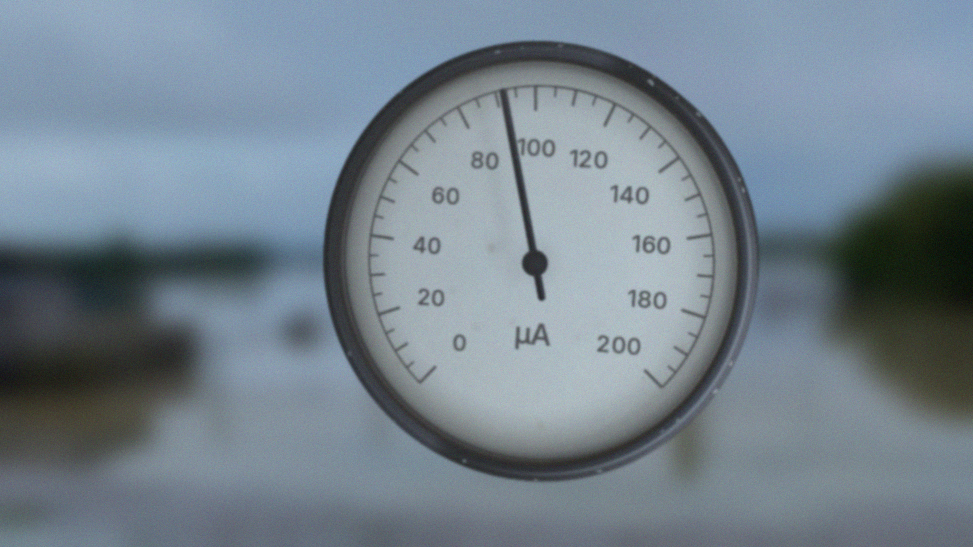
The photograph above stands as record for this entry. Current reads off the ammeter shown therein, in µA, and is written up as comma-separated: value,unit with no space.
92.5,µA
